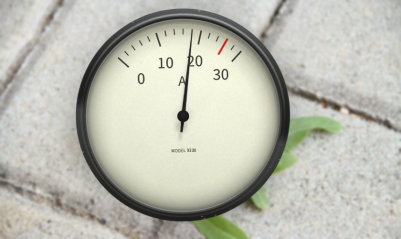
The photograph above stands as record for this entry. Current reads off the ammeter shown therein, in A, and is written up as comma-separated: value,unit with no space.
18,A
